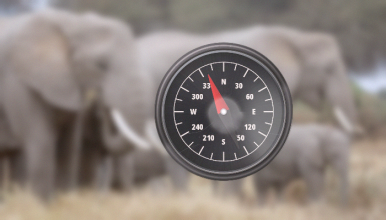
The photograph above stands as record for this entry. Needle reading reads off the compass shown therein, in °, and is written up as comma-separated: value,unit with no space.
337.5,°
